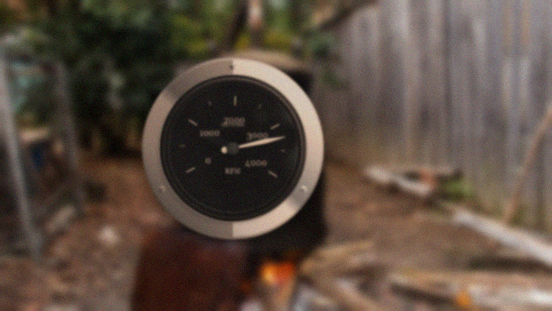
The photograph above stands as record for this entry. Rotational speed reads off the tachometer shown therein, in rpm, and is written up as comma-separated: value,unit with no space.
3250,rpm
